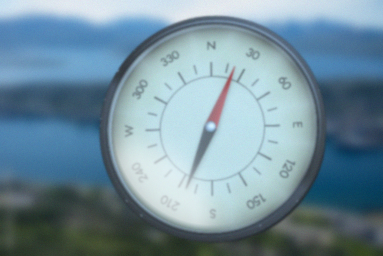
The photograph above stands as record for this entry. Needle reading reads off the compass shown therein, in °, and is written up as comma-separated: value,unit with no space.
22.5,°
